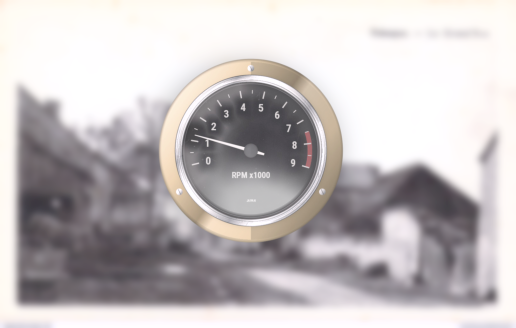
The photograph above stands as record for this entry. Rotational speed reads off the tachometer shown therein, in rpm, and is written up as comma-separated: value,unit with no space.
1250,rpm
